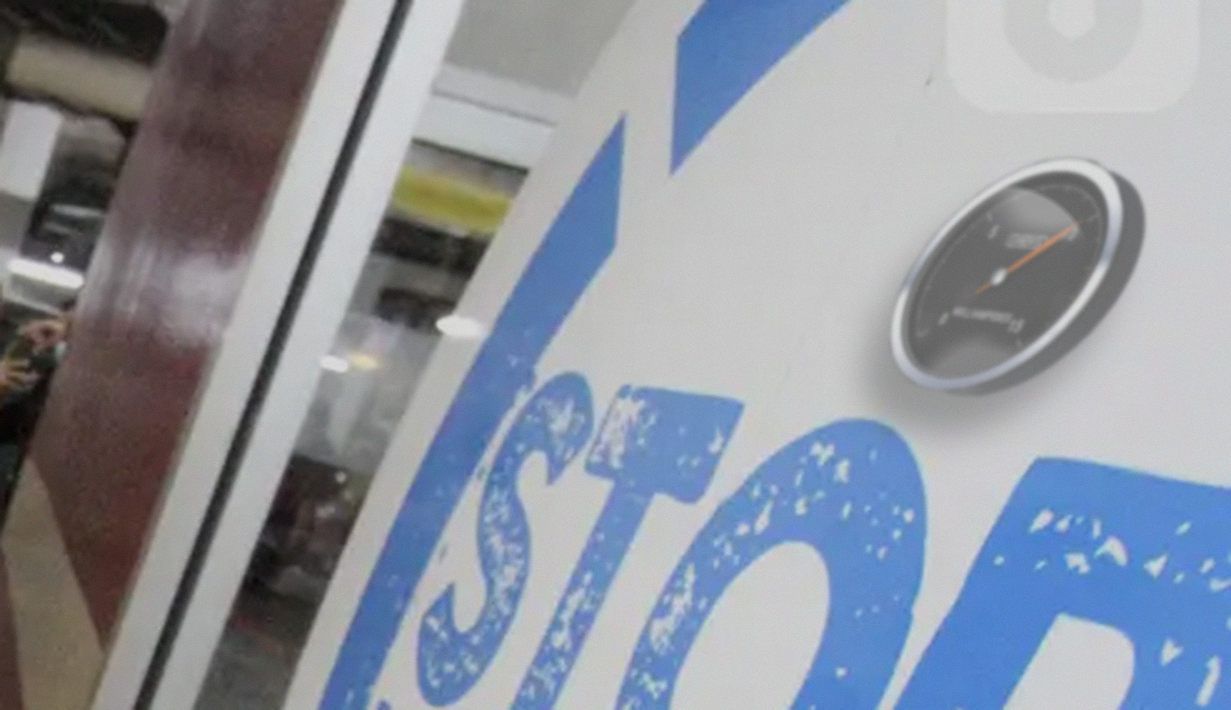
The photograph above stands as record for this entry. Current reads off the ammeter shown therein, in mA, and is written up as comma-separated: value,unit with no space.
10,mA
